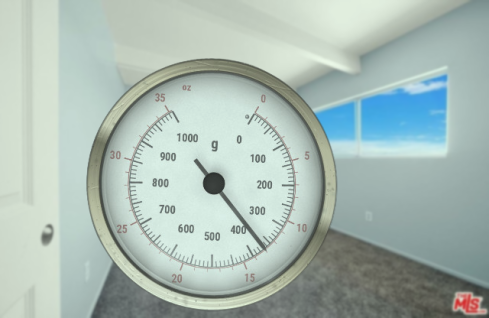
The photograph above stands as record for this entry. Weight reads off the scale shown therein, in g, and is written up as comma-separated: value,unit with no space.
370,g
